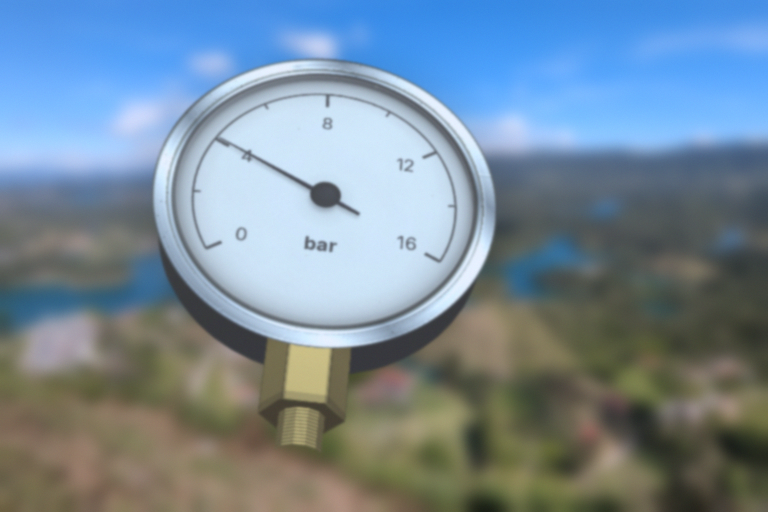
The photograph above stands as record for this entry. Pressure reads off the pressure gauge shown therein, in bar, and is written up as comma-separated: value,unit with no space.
4,bar
